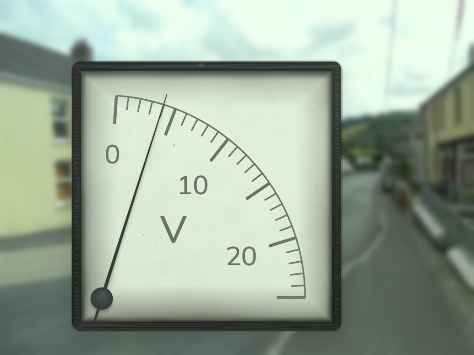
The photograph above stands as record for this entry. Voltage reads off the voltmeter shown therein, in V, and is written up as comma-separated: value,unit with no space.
4,V
